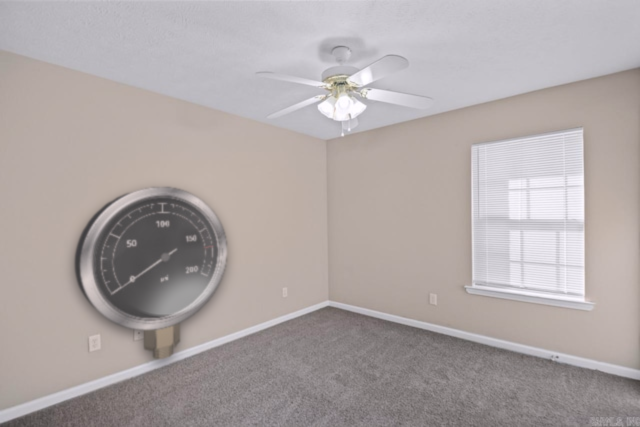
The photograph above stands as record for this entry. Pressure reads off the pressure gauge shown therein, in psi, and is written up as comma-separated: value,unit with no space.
0,psi
